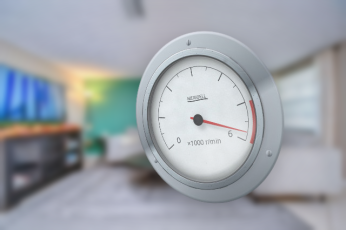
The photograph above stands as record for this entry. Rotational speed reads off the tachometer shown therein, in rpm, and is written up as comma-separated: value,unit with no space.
5750,rpm
